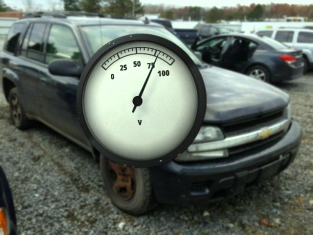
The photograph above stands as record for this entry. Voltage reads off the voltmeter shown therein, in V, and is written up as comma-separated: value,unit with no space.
80,V
